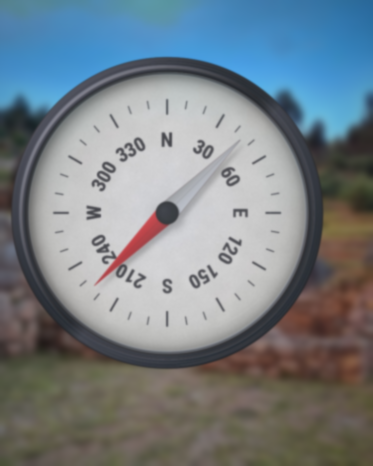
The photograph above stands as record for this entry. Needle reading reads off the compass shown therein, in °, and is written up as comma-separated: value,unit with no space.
225,°
